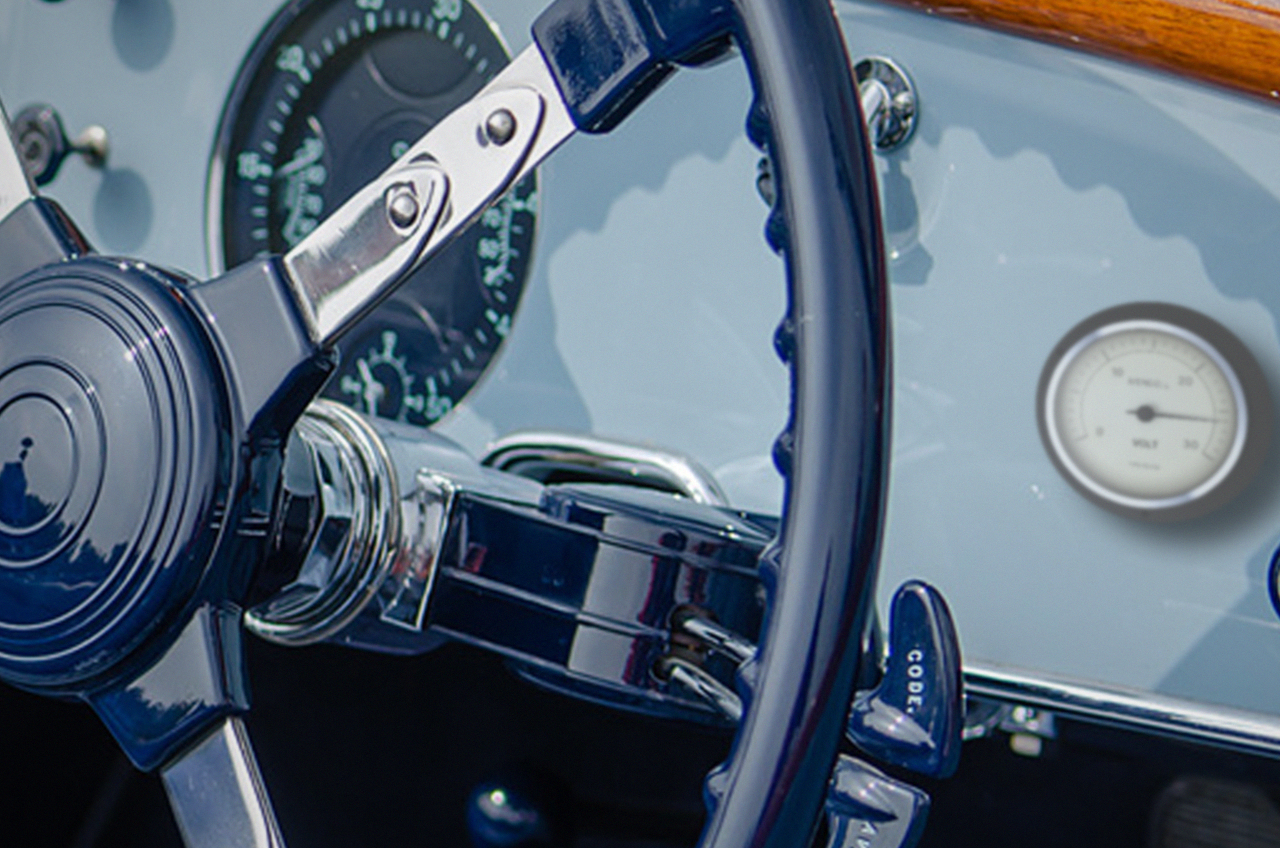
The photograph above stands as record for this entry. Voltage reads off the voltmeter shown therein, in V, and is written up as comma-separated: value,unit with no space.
26,V
